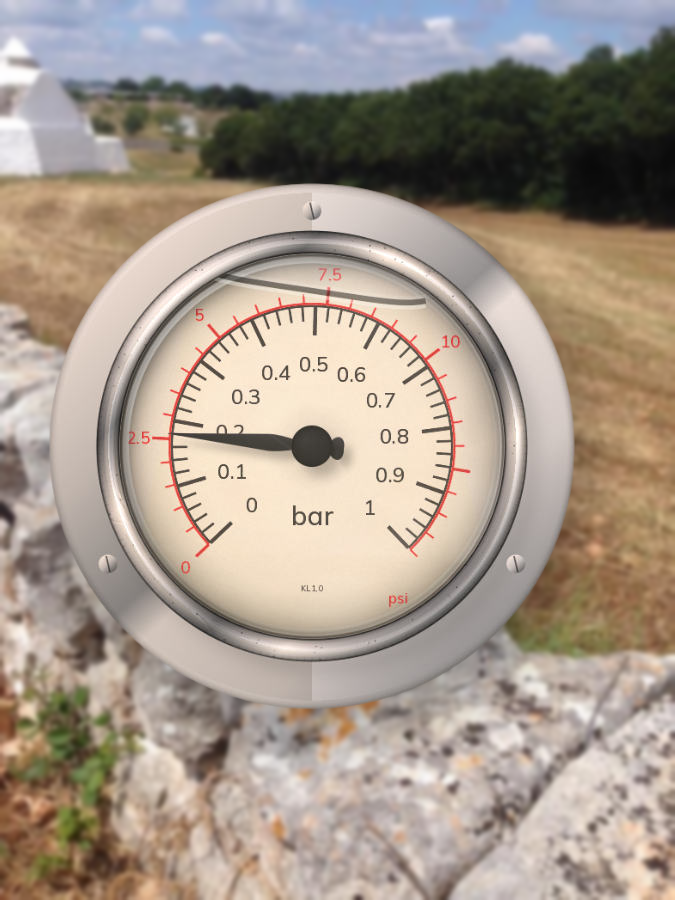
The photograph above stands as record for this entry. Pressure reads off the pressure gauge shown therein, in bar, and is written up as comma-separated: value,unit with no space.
0.18,bar
